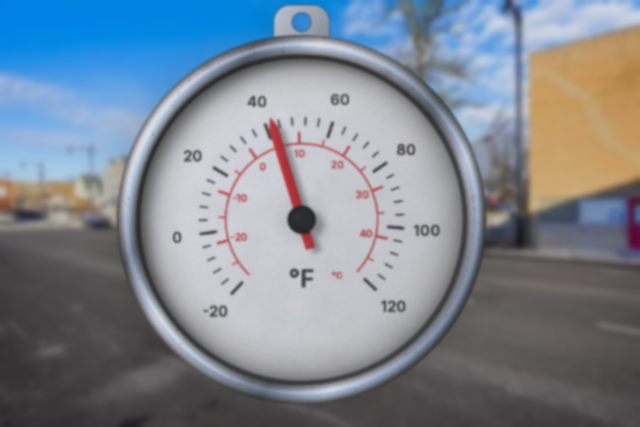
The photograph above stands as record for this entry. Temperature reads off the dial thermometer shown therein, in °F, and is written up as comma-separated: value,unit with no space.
42,°F
